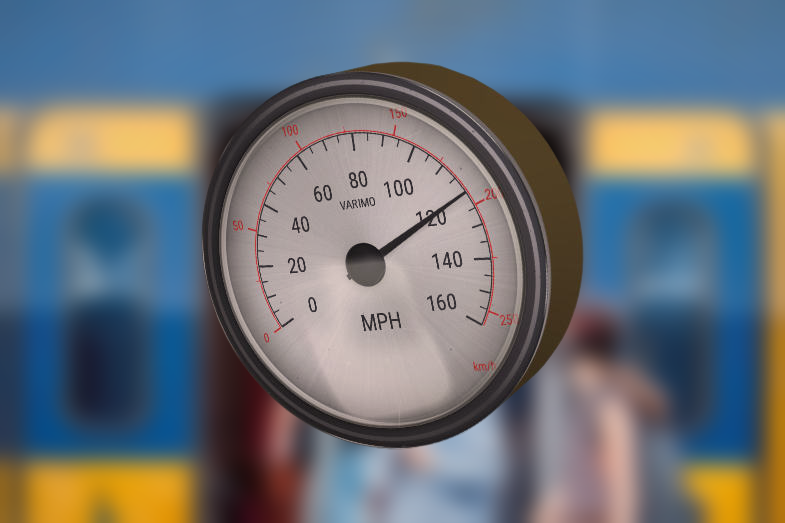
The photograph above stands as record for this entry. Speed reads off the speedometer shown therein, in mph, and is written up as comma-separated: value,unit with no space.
120,mph
